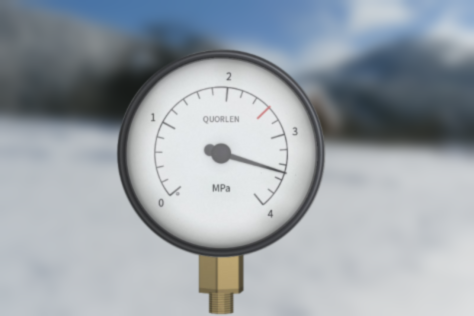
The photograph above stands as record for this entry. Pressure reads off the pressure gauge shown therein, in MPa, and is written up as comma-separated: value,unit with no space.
3.5,MPa
